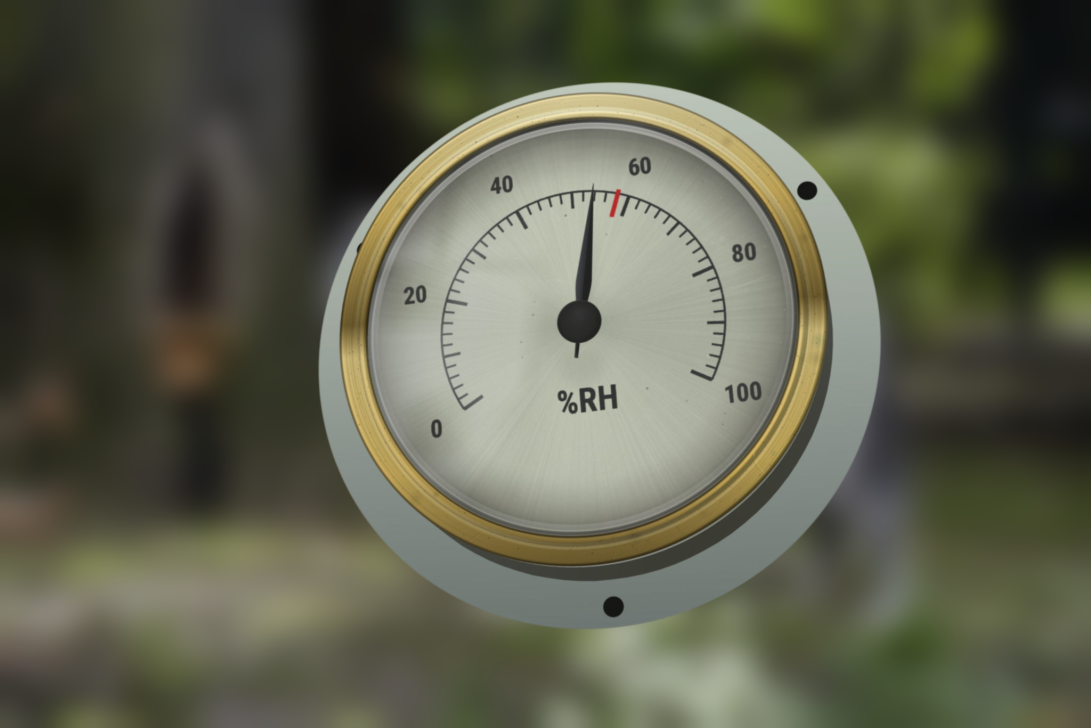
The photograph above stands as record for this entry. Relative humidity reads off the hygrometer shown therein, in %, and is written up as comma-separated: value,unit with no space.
54,%
